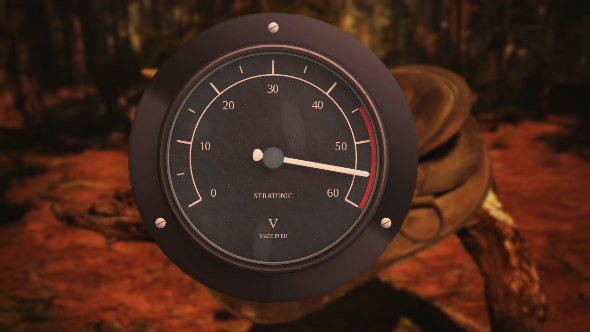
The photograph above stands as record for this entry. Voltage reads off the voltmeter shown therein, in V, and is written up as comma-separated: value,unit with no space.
55,V
